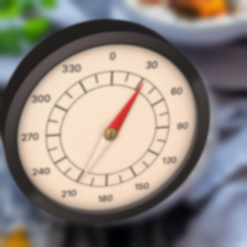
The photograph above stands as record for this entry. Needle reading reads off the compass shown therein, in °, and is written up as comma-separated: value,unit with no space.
30,°
